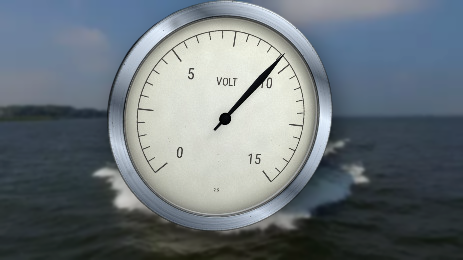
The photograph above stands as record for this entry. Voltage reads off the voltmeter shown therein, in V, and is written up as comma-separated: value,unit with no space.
9.5,V
